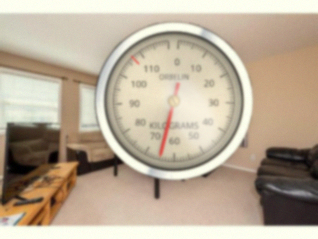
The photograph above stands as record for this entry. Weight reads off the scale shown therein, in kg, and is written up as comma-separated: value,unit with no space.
65,kg
